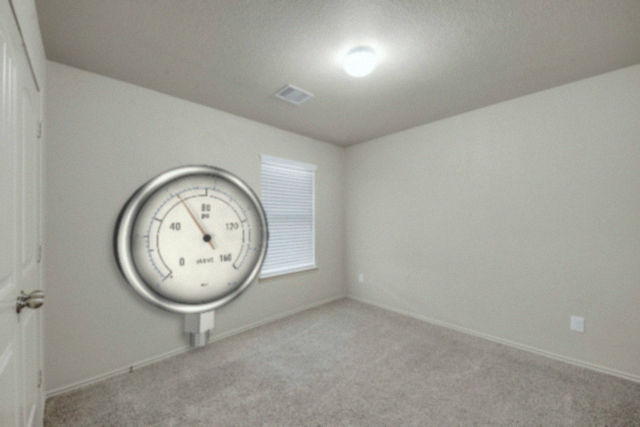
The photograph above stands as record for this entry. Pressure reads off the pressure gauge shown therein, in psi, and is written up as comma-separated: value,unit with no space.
60,psi
